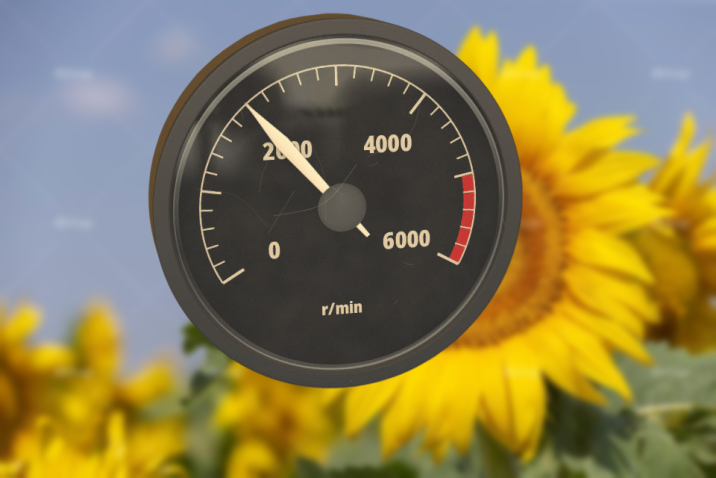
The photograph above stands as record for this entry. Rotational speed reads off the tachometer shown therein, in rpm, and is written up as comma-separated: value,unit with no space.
2000,rpm
